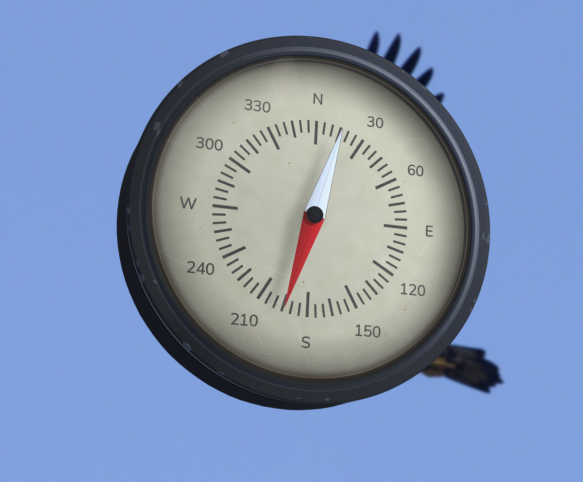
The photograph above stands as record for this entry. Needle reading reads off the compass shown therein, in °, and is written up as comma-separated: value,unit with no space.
195,°
